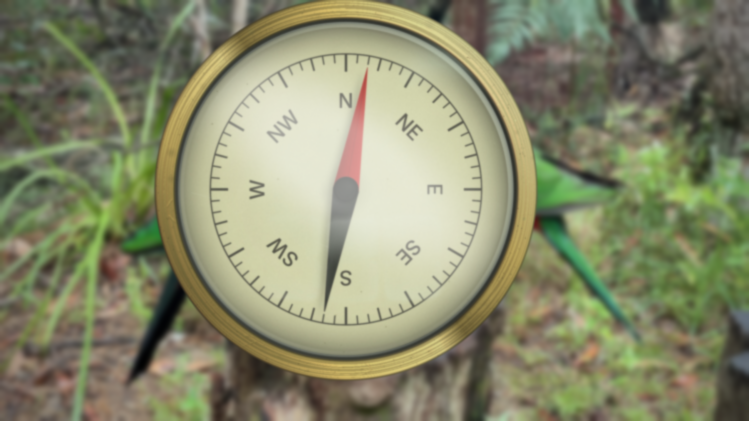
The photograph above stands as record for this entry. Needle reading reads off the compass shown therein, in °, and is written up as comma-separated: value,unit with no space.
10,°
